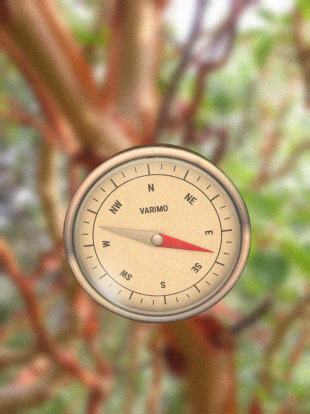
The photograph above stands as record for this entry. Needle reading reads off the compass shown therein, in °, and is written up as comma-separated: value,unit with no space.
110,°
